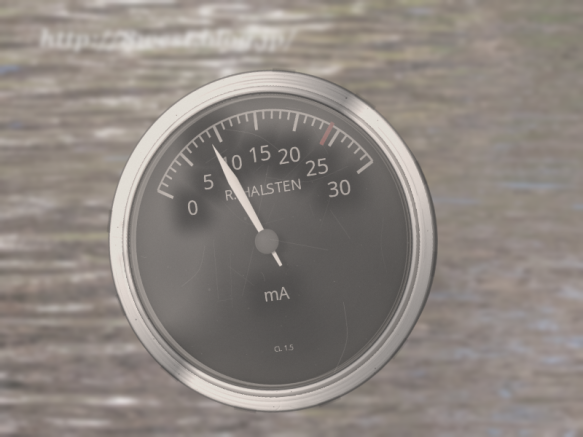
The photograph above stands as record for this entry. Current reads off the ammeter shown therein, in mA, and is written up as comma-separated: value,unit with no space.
9,mA
